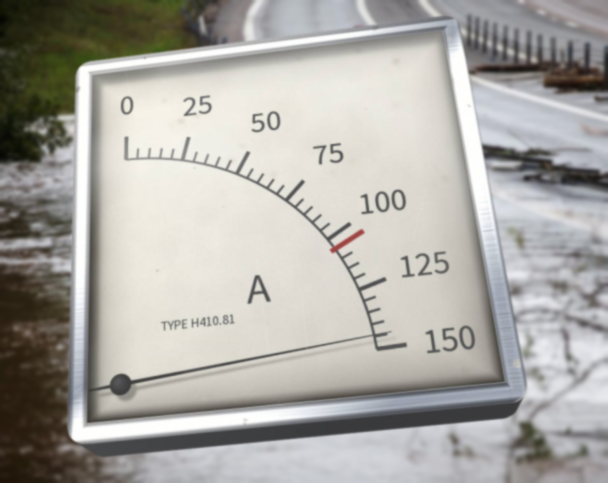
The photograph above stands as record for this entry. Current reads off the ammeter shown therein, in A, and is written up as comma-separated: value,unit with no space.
145,A
